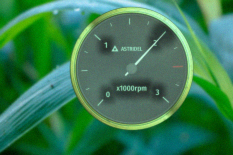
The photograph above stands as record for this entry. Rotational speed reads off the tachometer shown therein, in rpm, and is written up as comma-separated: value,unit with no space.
2000,rpm
